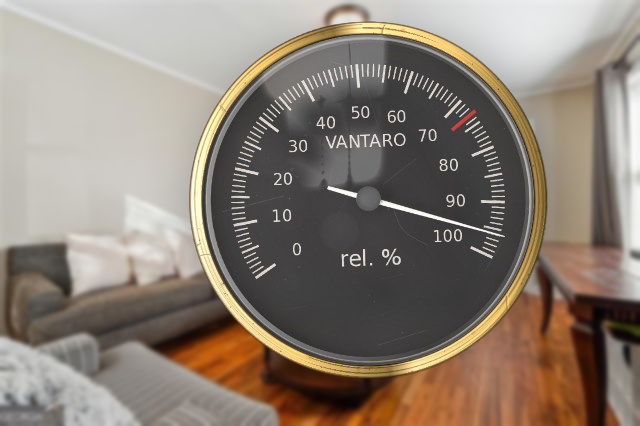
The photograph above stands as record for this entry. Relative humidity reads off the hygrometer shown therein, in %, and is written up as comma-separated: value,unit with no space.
96,%
